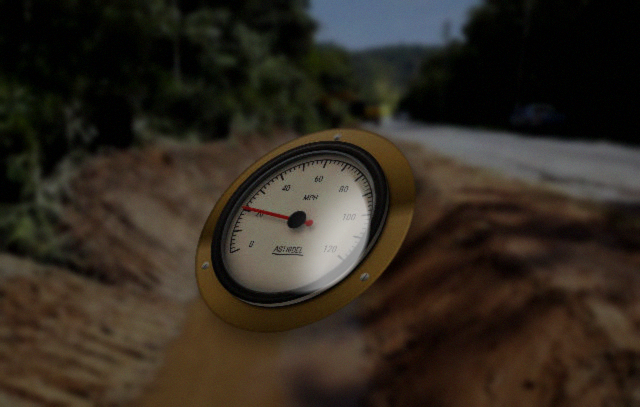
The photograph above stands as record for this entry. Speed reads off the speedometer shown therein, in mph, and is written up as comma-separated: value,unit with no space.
20,mph
